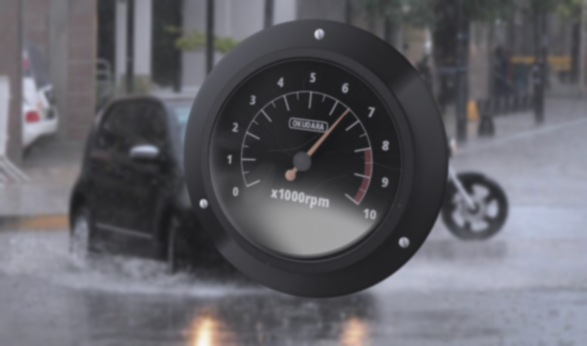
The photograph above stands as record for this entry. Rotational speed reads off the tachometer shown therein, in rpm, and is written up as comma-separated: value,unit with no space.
6500,rpm
